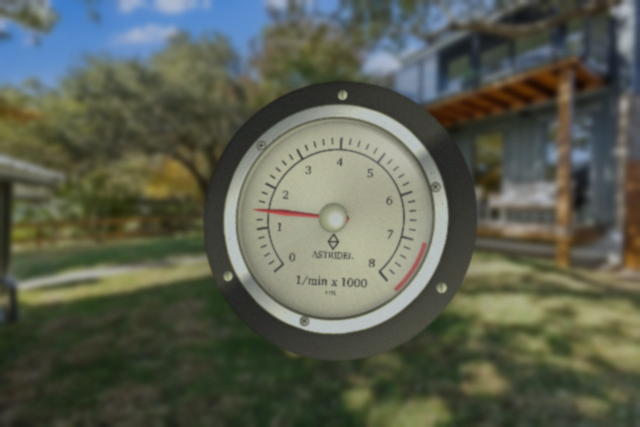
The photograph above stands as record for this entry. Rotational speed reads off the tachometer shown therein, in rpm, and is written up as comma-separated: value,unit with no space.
1400,rpm
